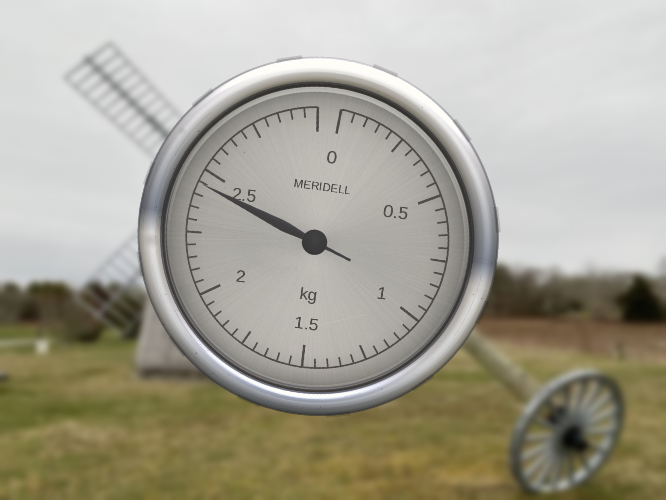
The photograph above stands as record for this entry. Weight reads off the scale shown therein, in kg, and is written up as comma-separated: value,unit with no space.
2.45,kg
